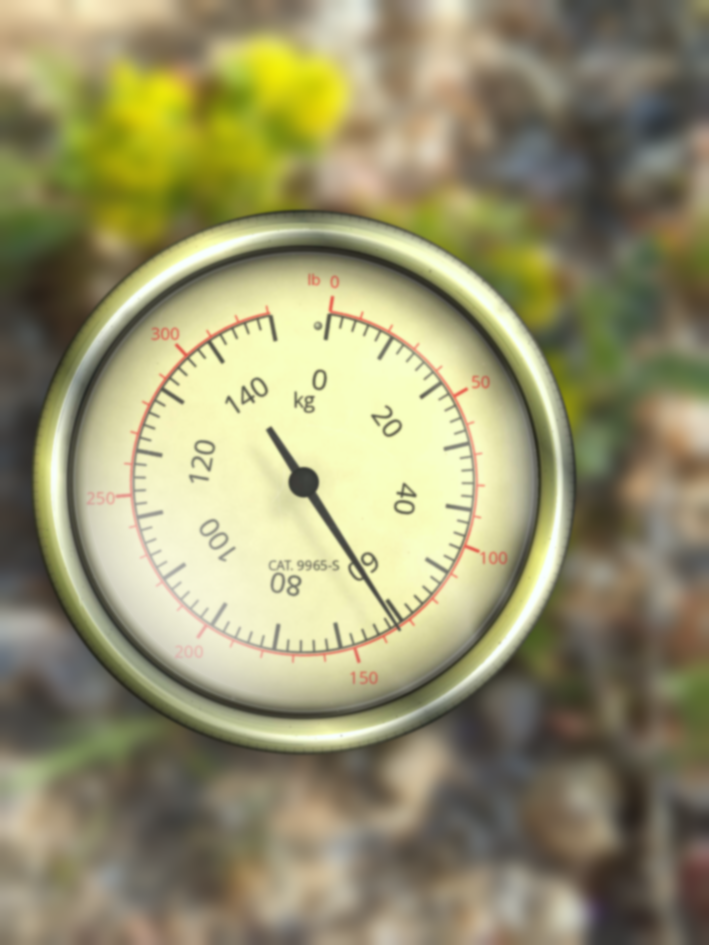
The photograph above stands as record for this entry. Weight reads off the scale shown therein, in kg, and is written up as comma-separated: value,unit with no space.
61,kg
